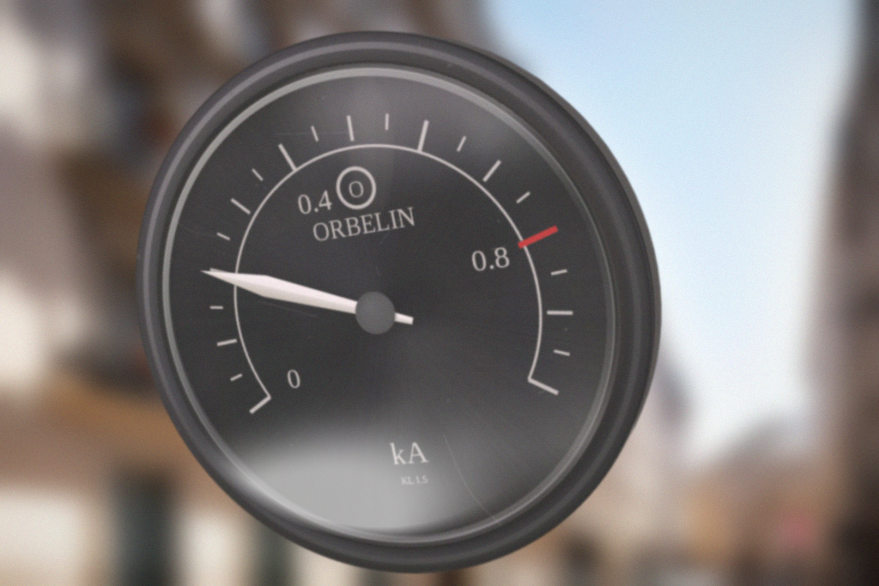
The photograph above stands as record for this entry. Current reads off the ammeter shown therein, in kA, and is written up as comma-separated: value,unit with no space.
0.2,kA
